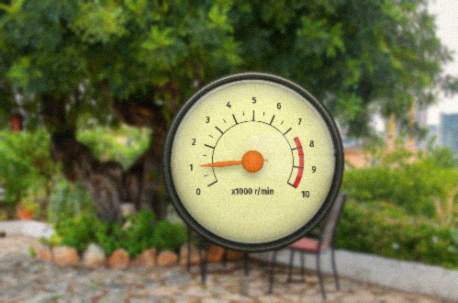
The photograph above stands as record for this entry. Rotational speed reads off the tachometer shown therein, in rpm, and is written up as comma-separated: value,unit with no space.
1000,rpm
